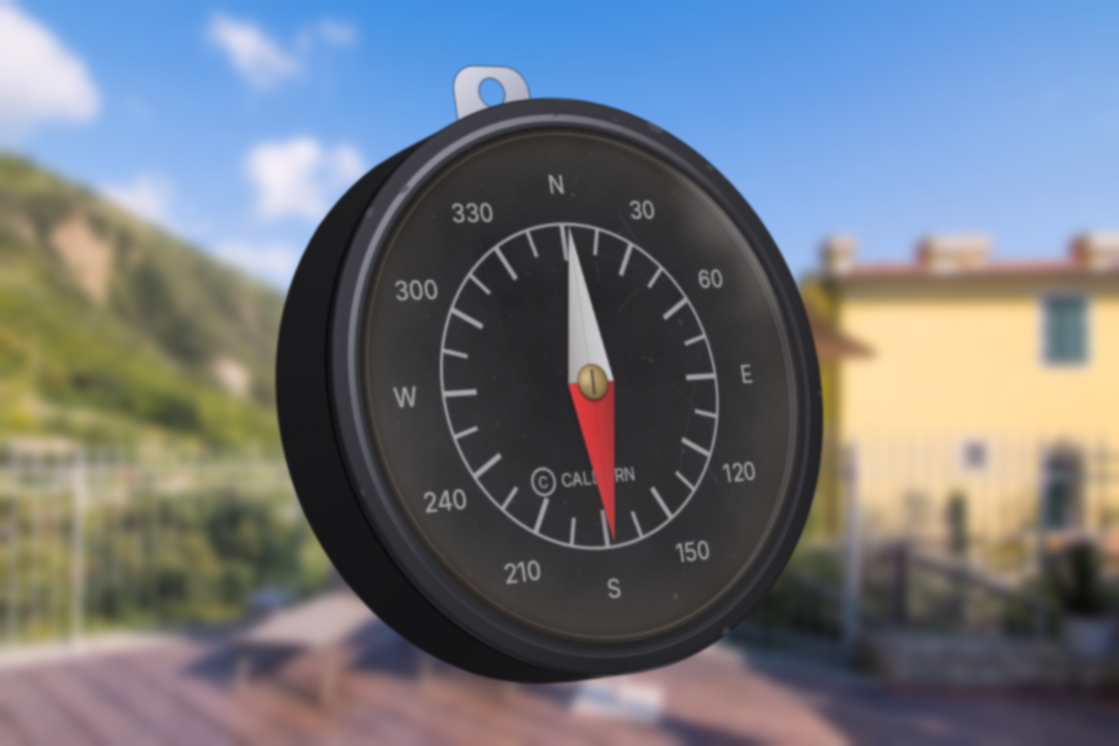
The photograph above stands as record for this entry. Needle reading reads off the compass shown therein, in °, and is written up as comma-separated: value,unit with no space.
180,°
